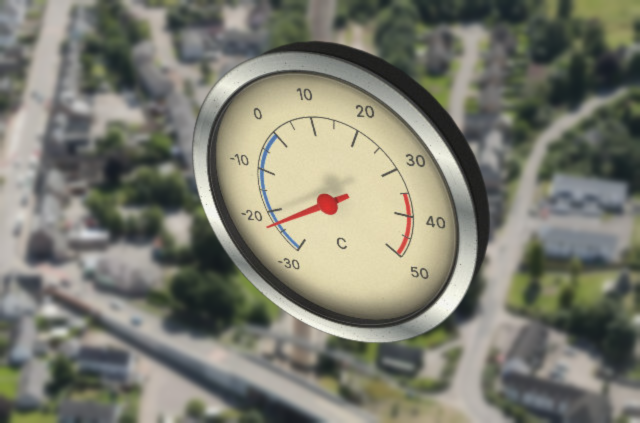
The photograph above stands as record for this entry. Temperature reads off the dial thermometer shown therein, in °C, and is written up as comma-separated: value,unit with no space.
-22.5,°C
